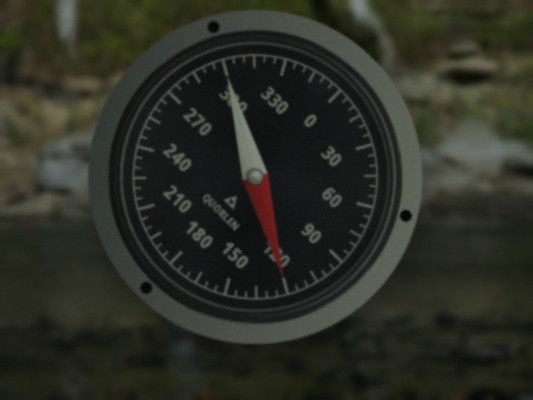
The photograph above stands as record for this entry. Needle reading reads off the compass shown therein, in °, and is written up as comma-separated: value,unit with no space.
120,°
